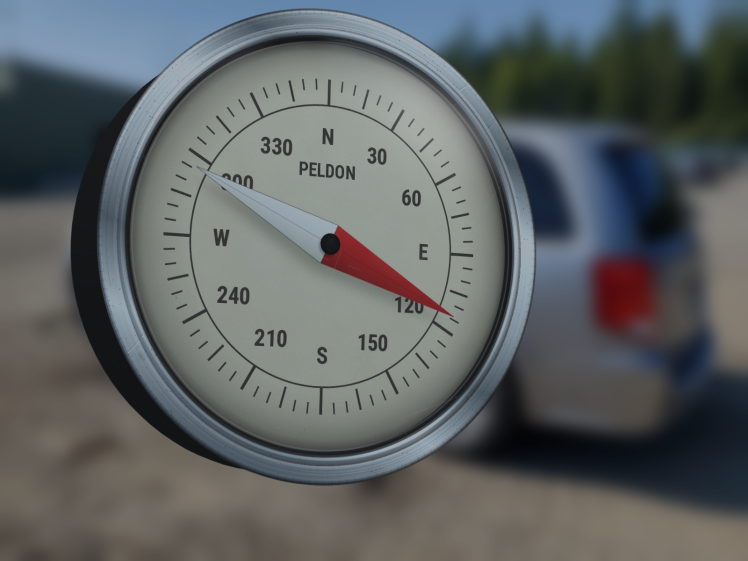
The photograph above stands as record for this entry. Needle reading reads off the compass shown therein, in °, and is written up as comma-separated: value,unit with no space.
115,°
